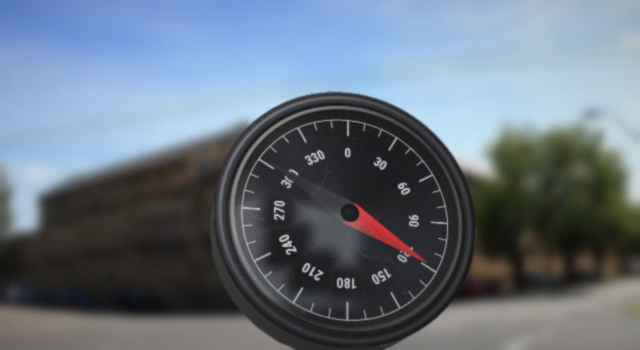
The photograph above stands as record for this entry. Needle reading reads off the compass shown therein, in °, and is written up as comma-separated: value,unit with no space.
120,°
